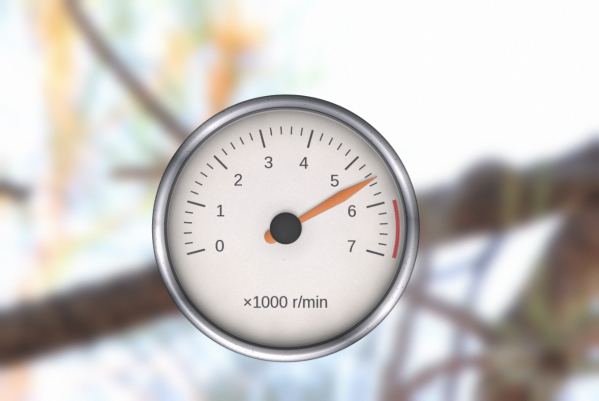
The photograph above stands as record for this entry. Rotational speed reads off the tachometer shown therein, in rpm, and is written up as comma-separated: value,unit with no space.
5500,rpm
